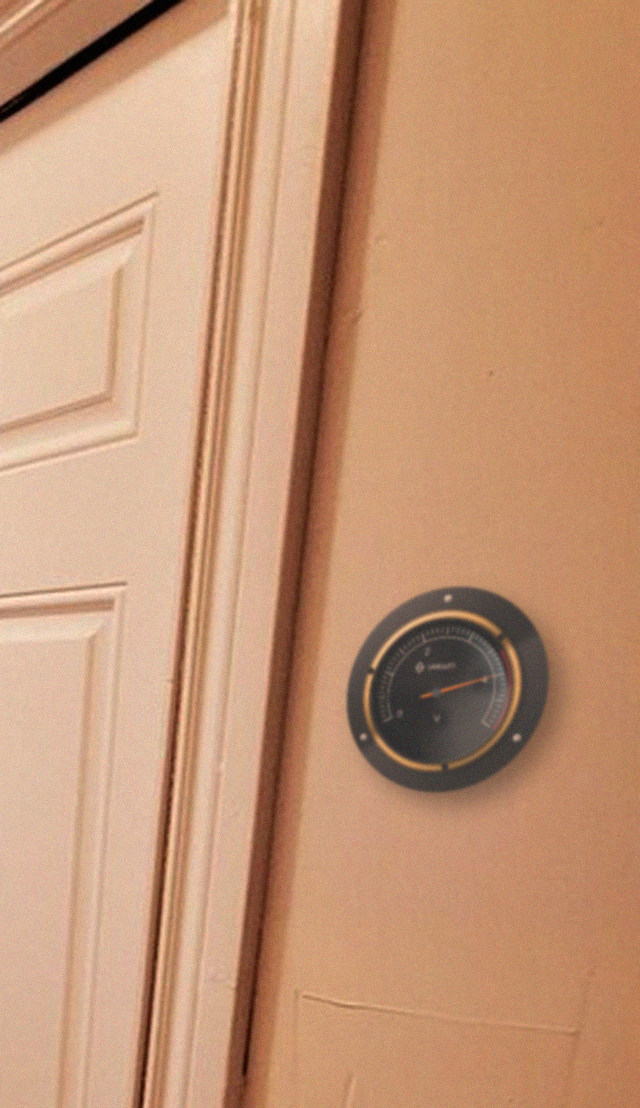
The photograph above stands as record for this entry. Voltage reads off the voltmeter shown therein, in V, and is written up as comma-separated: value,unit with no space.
4,V
